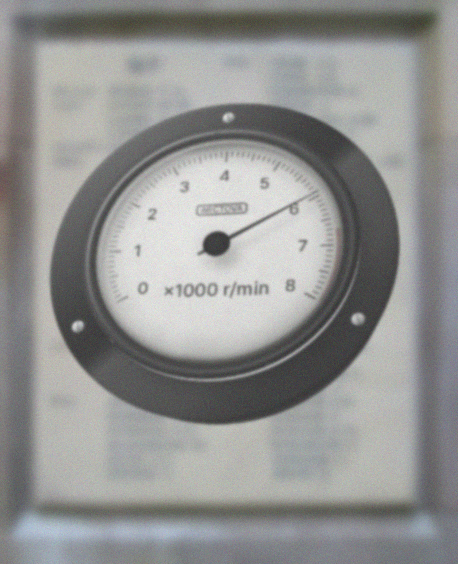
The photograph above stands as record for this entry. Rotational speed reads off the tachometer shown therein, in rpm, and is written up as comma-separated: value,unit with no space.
6000,rpm
